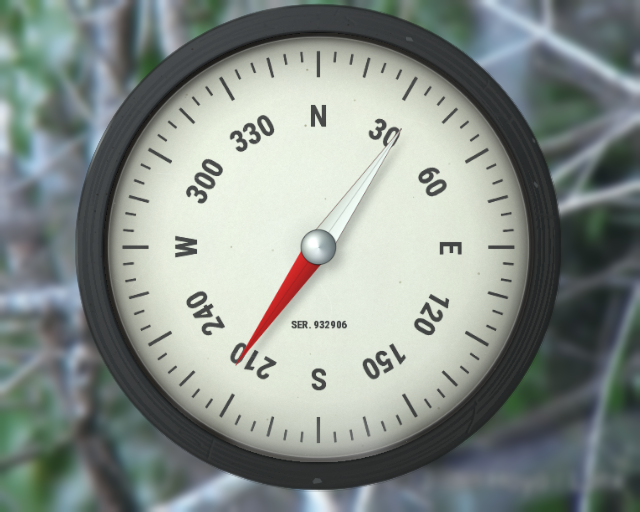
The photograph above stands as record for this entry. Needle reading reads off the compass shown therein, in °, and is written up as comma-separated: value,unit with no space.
215,°
